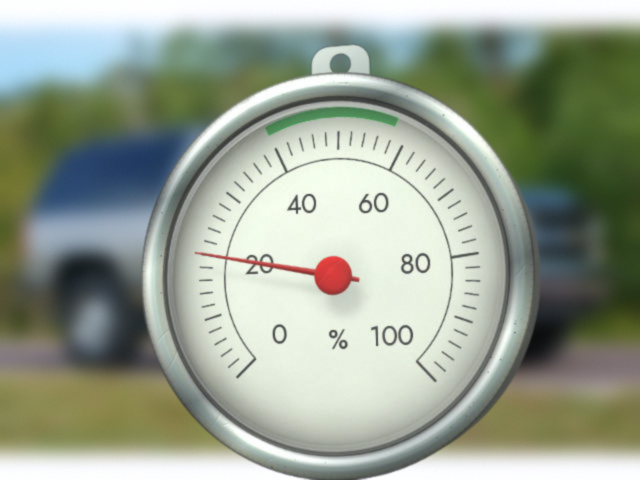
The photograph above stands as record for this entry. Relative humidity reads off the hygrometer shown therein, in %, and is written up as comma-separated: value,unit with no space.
20,%
